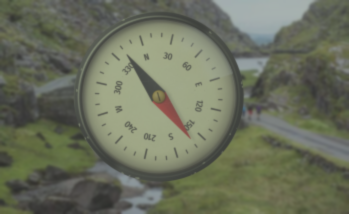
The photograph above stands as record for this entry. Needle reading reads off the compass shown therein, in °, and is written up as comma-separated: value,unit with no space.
160,°
